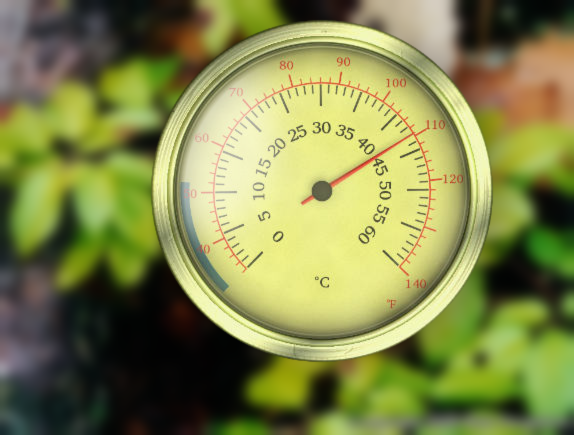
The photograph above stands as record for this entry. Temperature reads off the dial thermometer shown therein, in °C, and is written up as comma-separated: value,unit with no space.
43,°C
